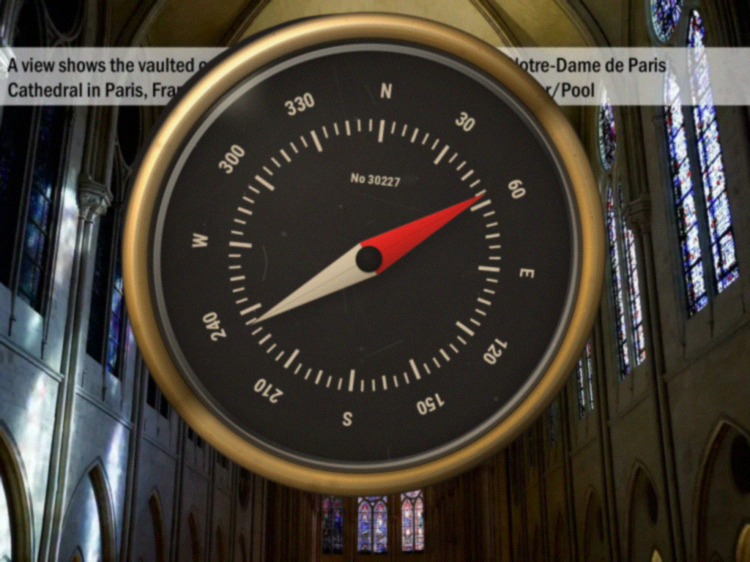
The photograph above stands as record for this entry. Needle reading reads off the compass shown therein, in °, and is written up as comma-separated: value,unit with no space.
55,°
